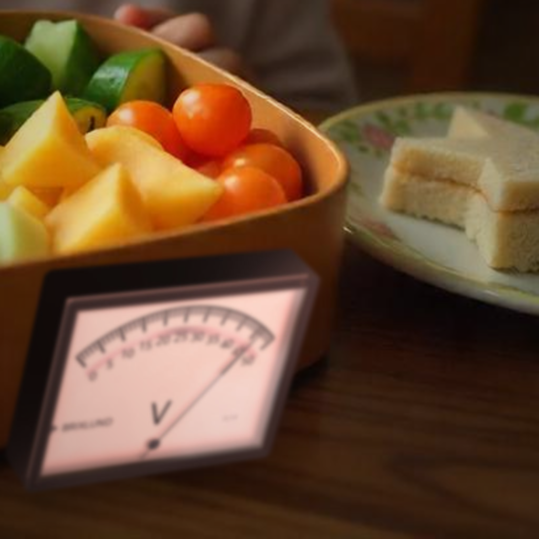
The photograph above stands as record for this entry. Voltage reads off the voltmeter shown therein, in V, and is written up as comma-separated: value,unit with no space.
45,V
